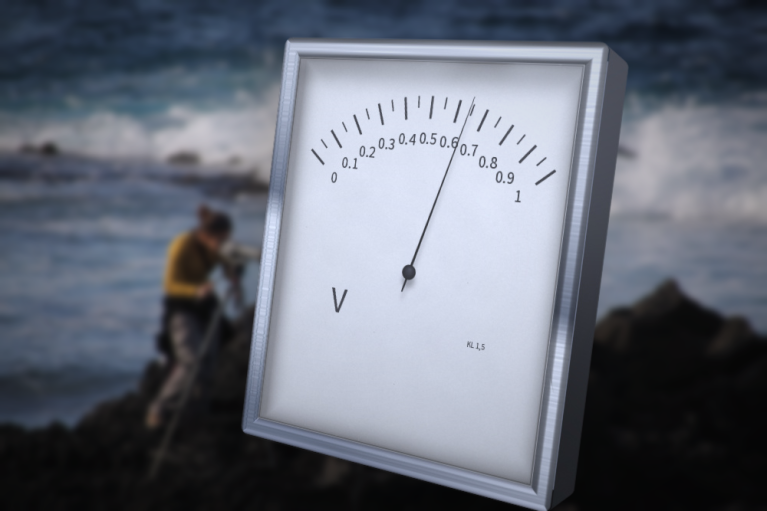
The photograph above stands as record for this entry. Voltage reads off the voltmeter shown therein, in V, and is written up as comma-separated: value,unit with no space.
0.65,V
